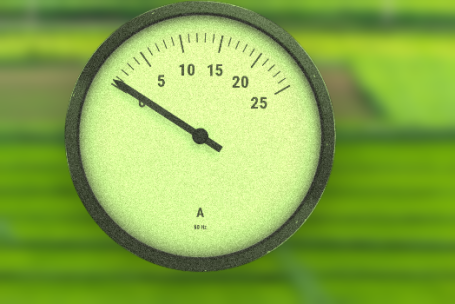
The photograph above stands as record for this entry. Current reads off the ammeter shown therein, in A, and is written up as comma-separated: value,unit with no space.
0.5,A
